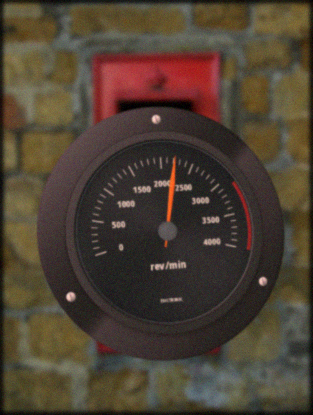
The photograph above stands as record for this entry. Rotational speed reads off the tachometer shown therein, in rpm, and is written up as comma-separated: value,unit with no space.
2200,rpm
